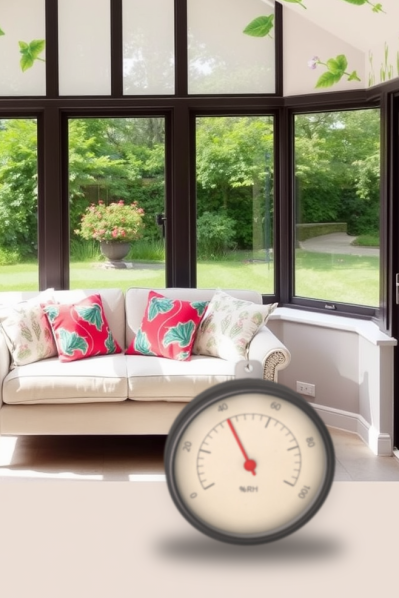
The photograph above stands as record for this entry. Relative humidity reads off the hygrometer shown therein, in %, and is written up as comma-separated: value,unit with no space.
40,%
